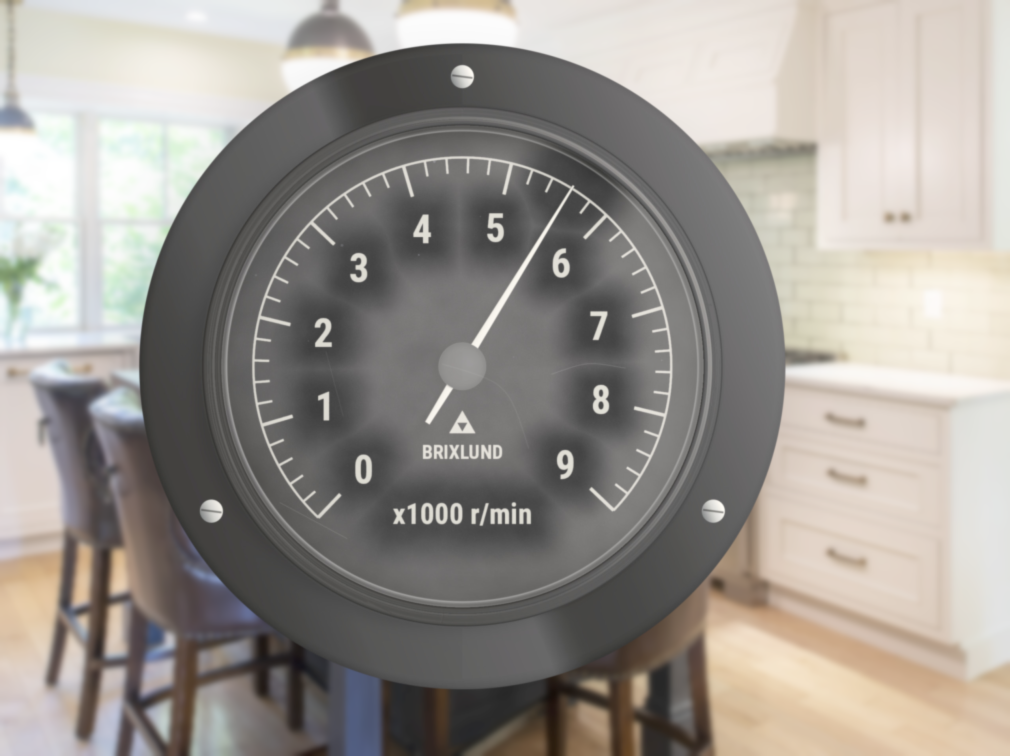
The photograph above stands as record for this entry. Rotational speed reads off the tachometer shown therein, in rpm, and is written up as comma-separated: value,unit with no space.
5600,rpm
